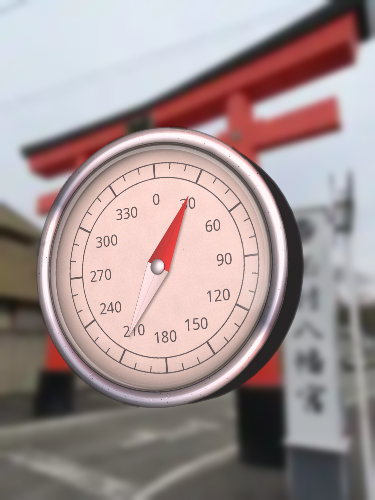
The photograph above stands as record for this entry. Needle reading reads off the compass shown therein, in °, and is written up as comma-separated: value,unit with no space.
30,°
